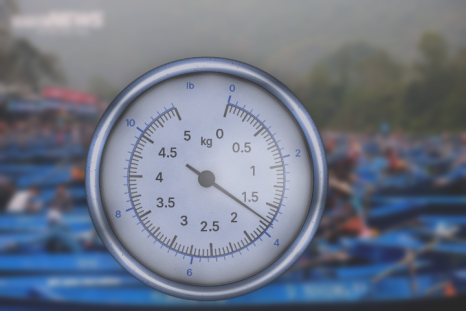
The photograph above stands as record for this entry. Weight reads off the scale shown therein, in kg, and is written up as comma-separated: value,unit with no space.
1.7,kg
